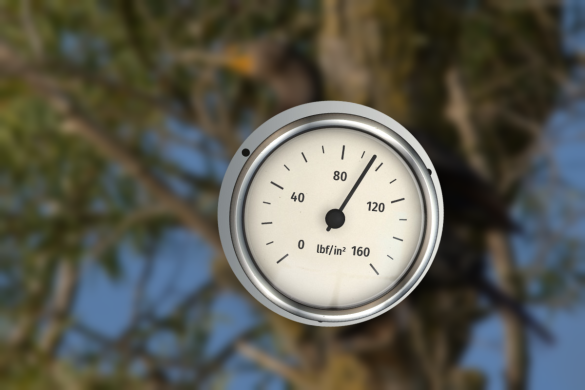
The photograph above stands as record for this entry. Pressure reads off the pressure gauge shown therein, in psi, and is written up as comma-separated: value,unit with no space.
95,psi
